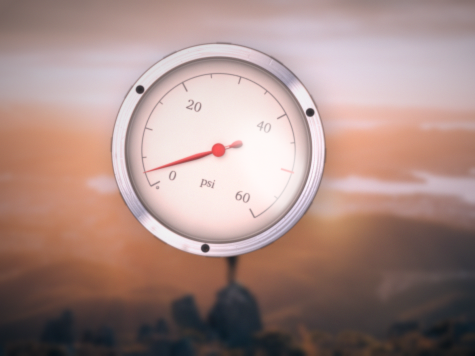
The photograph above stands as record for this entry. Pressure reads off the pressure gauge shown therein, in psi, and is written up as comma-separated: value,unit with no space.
2.5,psi
